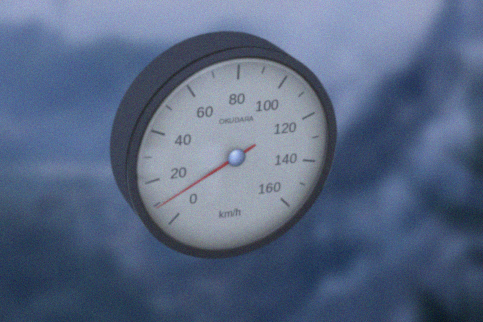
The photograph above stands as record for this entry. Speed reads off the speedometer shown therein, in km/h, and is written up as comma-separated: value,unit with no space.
10,km/h
